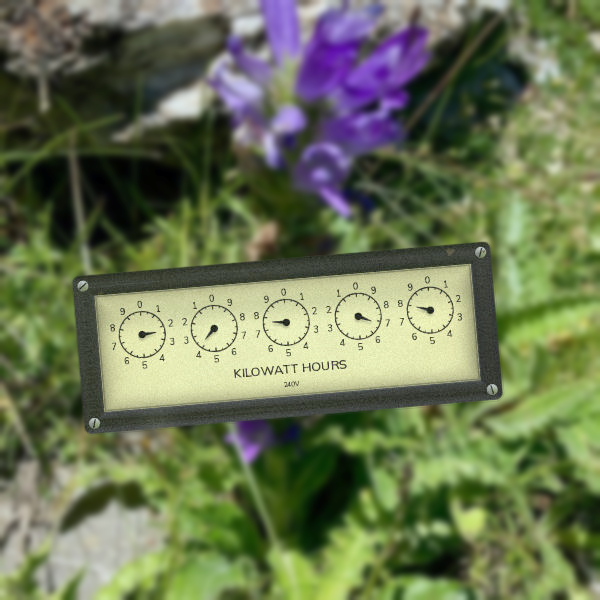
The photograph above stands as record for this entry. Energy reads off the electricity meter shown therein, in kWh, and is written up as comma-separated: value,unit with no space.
23768,kWh
